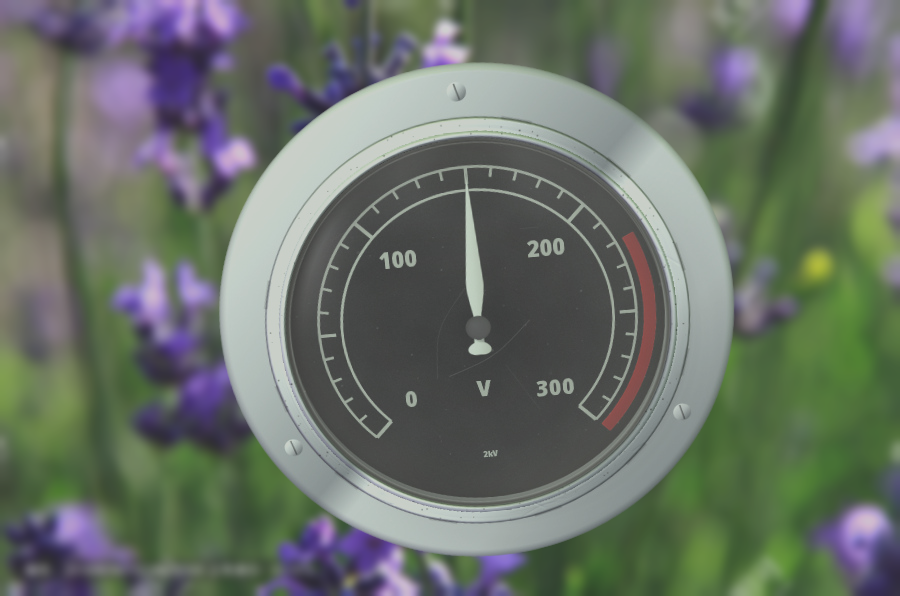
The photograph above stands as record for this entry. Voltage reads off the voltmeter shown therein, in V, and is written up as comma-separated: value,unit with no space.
150,V
